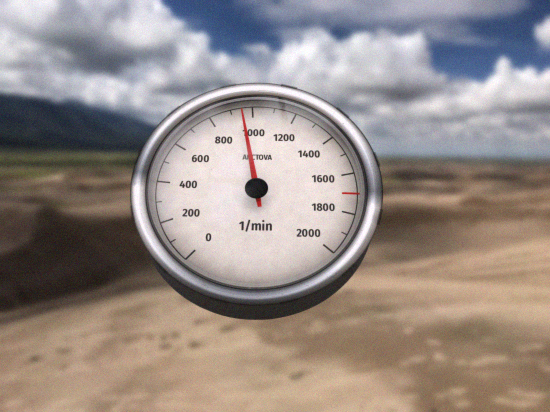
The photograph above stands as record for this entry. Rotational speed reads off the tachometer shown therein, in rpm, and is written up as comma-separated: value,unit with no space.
950,rpm
